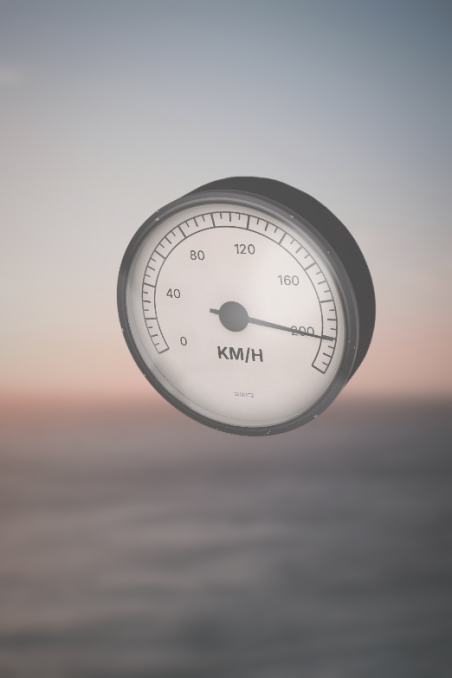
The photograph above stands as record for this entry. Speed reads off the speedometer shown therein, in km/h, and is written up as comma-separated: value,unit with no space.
200,km/h
